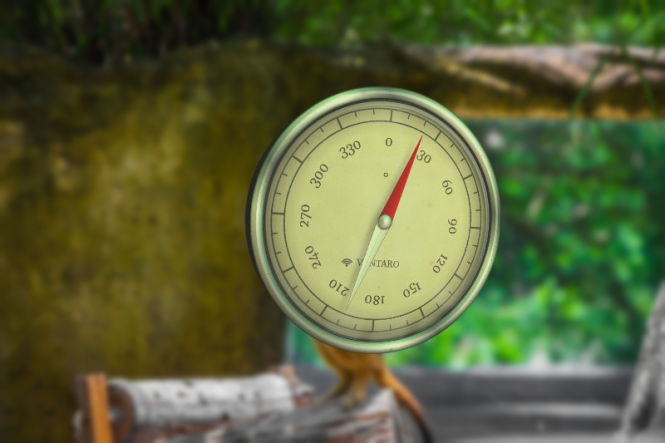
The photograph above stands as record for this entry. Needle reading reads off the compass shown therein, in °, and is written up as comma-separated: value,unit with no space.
20,°
